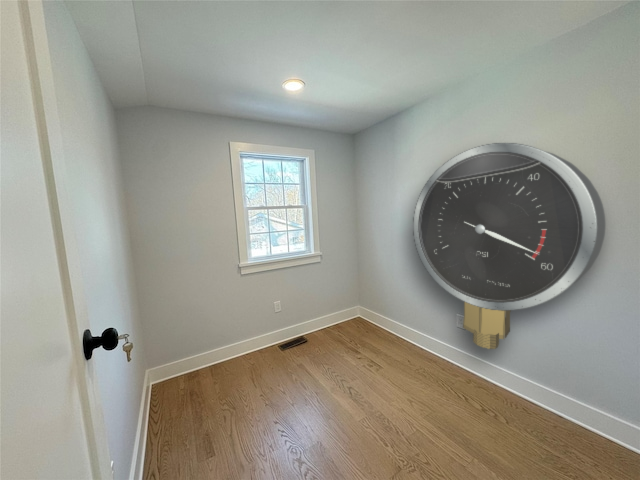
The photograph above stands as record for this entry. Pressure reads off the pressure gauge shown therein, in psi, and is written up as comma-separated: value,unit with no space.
58,psi
